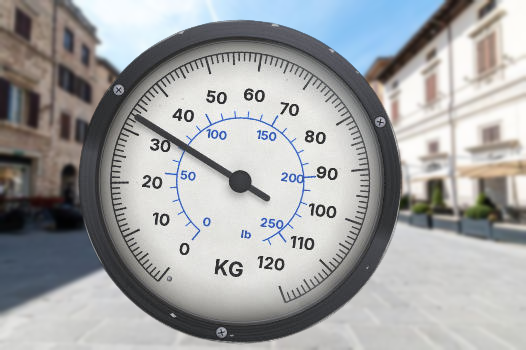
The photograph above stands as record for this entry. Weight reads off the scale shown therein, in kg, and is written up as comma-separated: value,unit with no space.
33,kg
